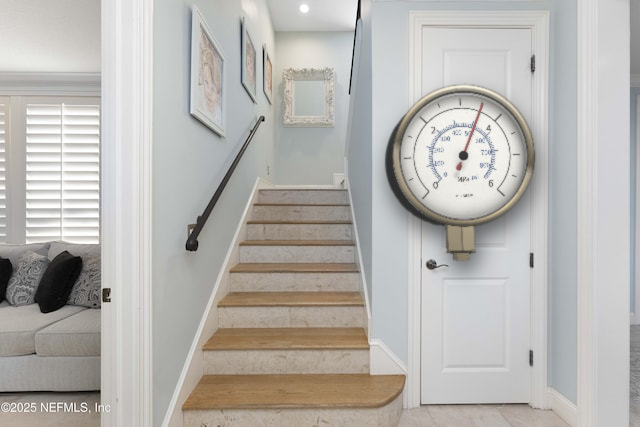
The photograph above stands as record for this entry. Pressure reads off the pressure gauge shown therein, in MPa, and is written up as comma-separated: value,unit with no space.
3.5,MPa
